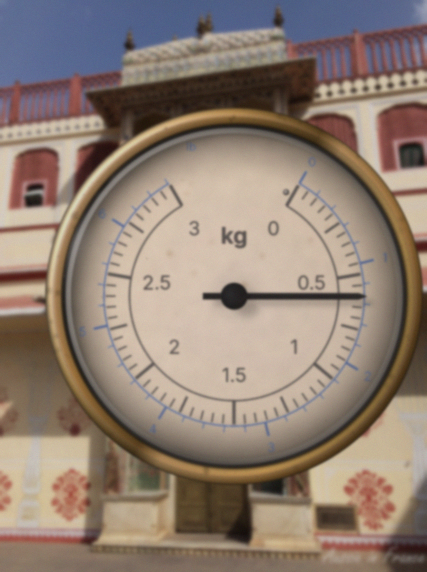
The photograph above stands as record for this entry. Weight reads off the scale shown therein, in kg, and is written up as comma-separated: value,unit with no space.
0.6,kg
